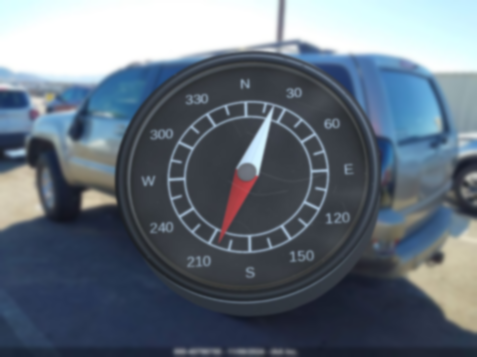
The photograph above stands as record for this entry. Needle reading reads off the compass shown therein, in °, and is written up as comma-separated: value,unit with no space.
202.5,°
